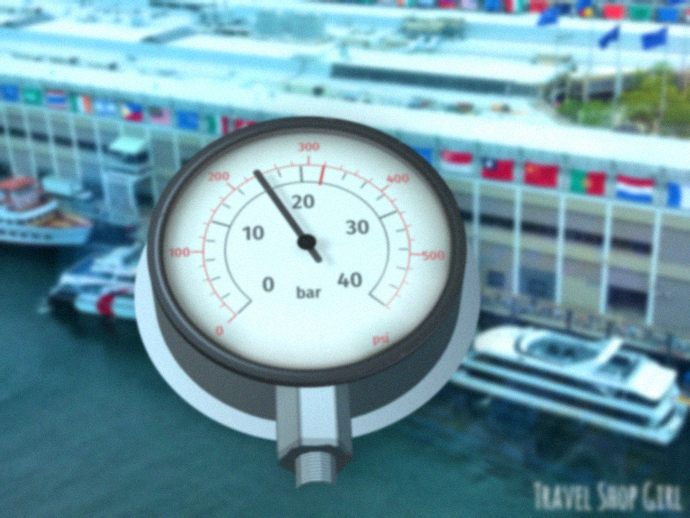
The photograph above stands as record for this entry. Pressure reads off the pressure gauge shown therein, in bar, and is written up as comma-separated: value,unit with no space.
16,bar
